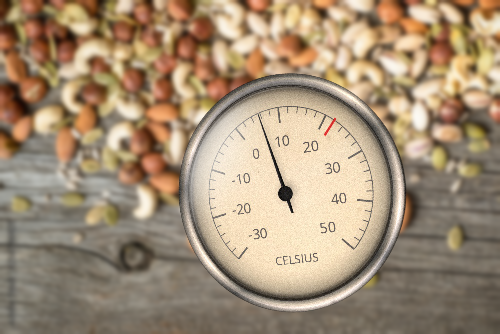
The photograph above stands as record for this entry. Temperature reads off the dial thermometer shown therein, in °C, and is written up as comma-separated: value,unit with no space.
6,°C
